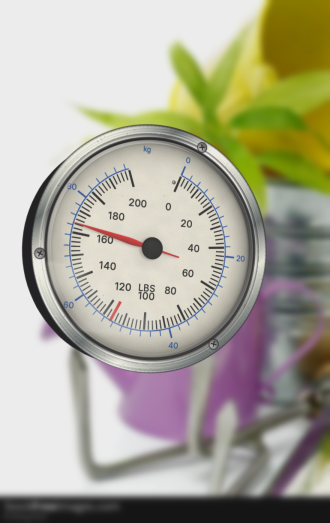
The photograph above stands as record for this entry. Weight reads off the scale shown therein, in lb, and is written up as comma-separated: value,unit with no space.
164,lb
